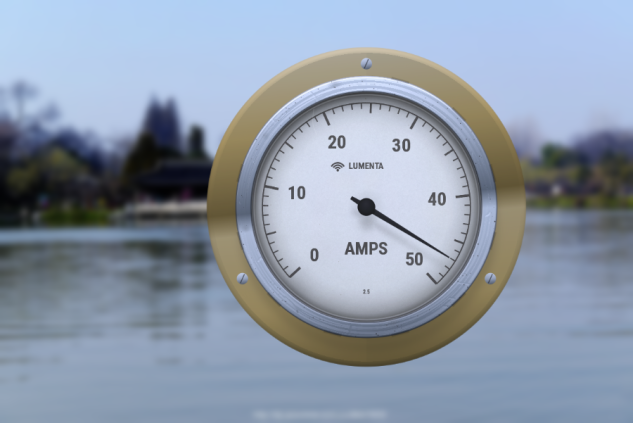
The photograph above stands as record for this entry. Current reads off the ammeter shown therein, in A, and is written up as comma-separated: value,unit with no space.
47,A
